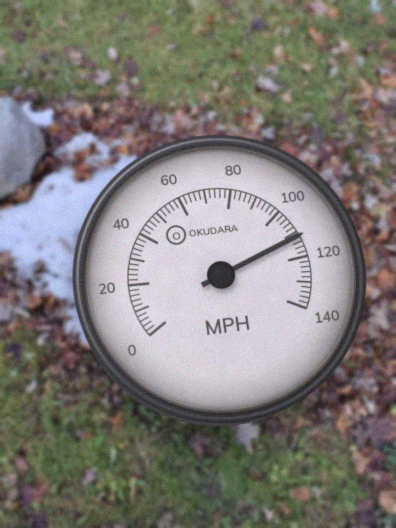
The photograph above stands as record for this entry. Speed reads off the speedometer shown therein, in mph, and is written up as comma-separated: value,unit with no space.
112,mph
